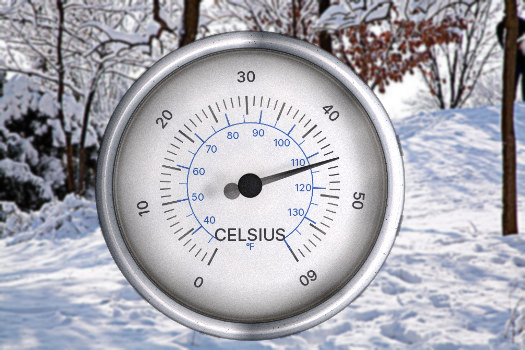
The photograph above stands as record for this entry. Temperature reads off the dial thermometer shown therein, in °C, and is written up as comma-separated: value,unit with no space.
45,°C
